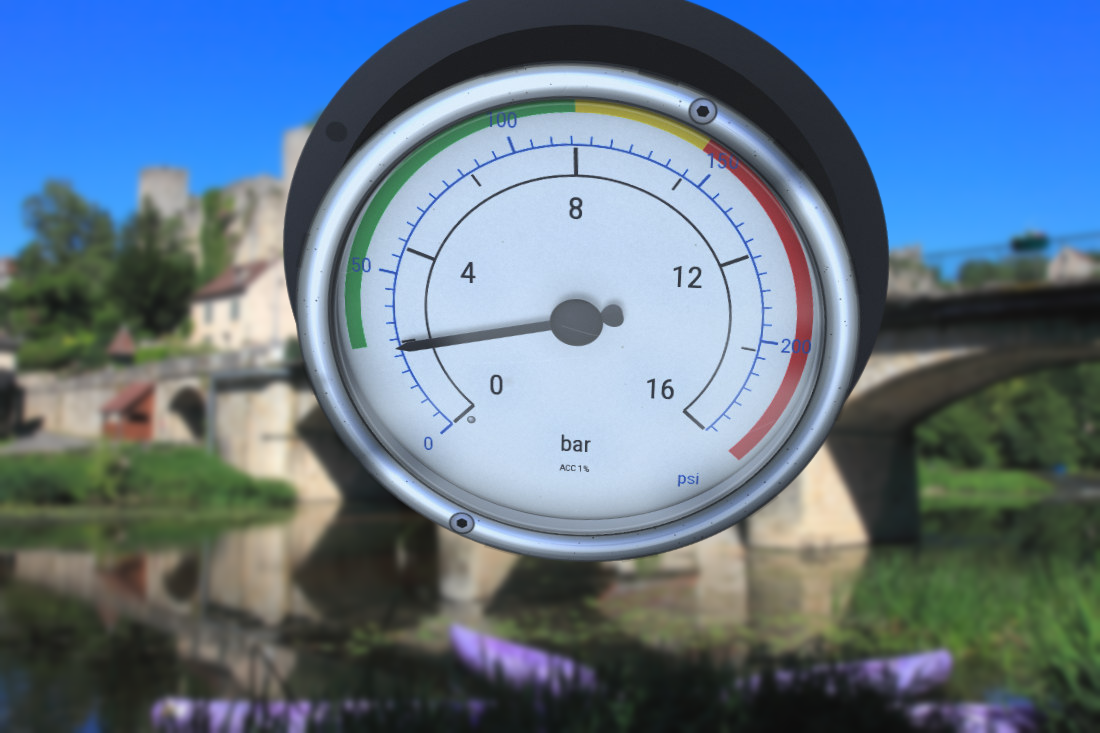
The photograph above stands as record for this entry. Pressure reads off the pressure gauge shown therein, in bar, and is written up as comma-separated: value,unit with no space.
2,bar
